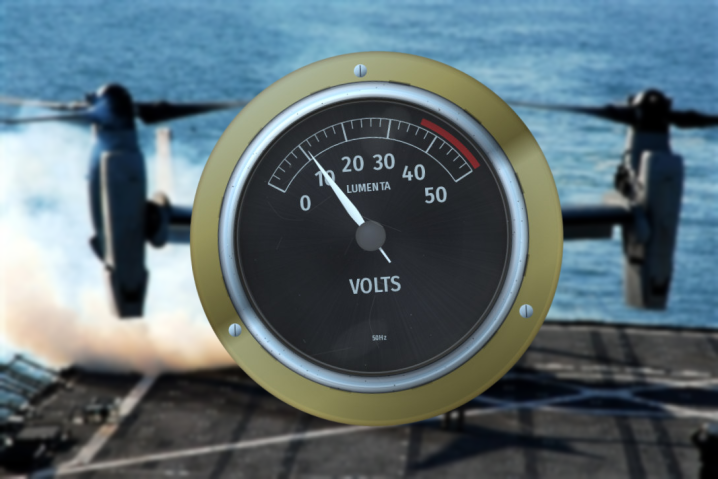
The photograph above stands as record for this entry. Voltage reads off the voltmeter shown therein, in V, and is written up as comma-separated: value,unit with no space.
11,V
